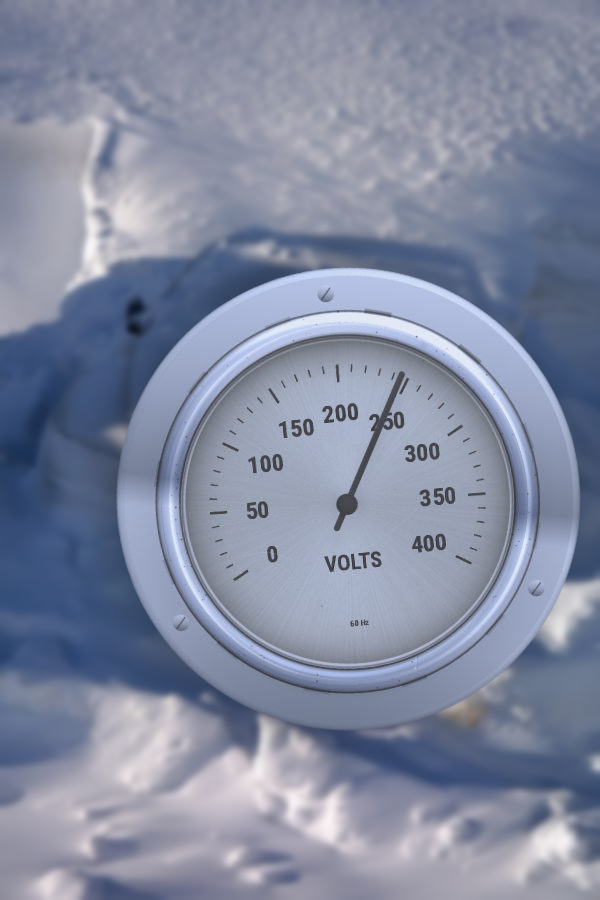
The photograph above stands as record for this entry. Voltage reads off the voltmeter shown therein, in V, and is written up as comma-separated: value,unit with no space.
245,V
